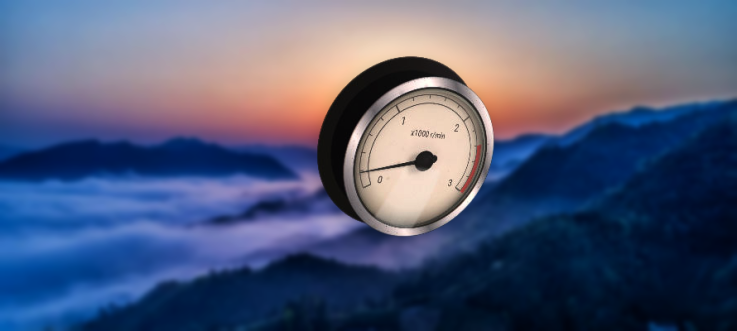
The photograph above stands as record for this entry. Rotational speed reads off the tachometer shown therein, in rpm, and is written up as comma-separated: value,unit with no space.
200,rpm
